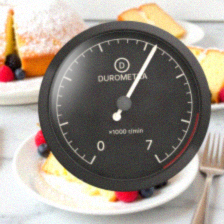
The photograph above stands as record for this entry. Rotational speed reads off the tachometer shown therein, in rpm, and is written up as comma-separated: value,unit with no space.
4200,rpm
